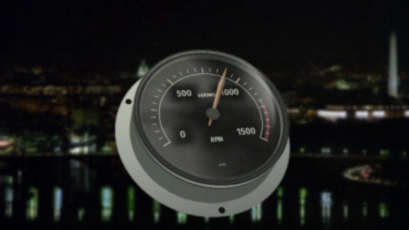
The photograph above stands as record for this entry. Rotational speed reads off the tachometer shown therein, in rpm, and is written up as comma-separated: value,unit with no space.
900,rpm
